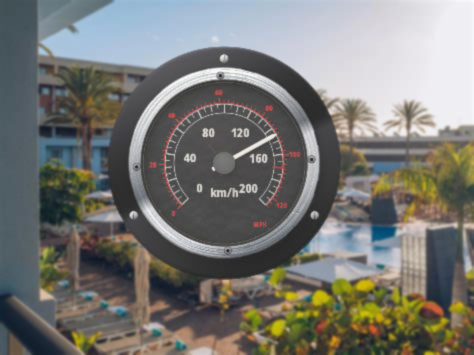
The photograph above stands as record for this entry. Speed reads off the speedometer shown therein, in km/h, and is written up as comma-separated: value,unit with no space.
145,km/h
